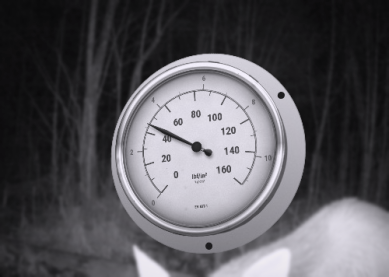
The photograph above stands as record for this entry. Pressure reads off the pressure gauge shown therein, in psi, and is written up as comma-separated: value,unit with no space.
45,psi
